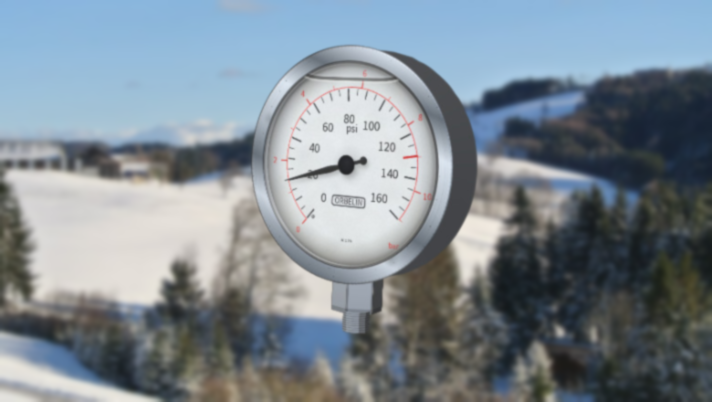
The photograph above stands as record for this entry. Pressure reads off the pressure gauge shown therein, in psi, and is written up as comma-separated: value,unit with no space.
20,psi
